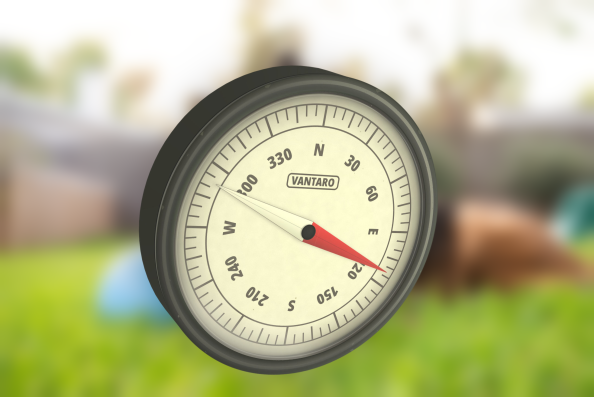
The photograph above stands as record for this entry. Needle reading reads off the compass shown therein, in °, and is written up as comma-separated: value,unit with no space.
112.5,°
